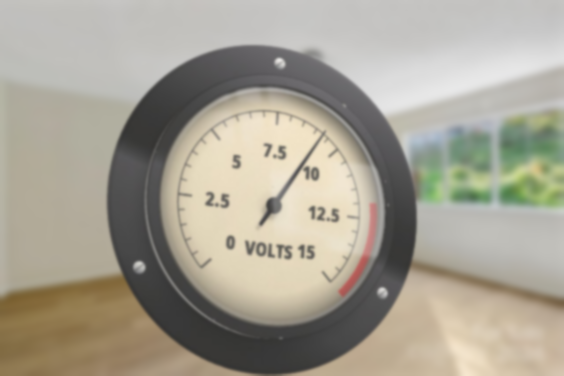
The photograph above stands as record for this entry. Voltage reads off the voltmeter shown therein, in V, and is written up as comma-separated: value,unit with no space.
9.25,V
